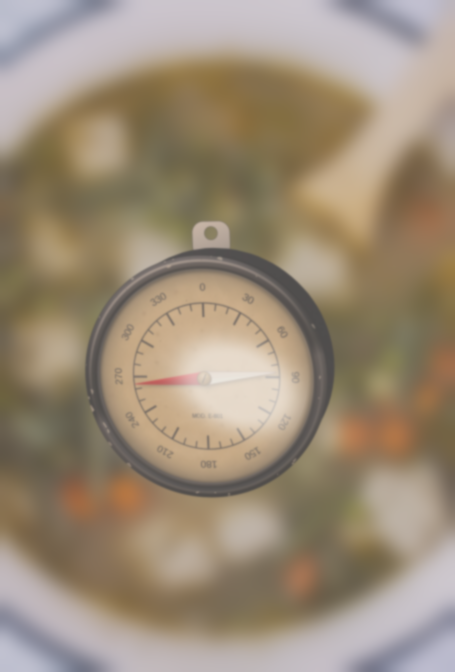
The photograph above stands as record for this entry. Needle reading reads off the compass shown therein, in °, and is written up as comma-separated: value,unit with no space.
265,°
